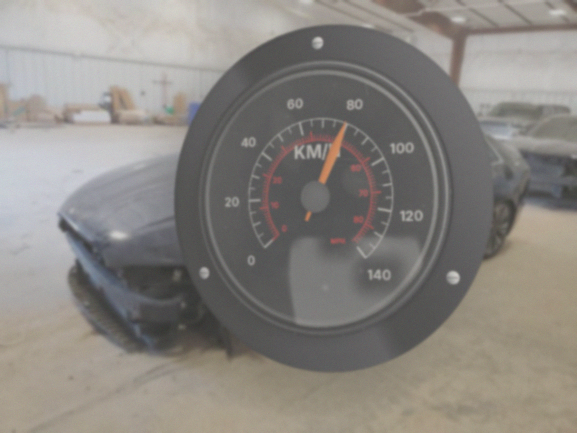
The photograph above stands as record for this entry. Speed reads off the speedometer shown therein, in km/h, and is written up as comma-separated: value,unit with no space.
80,km/h
